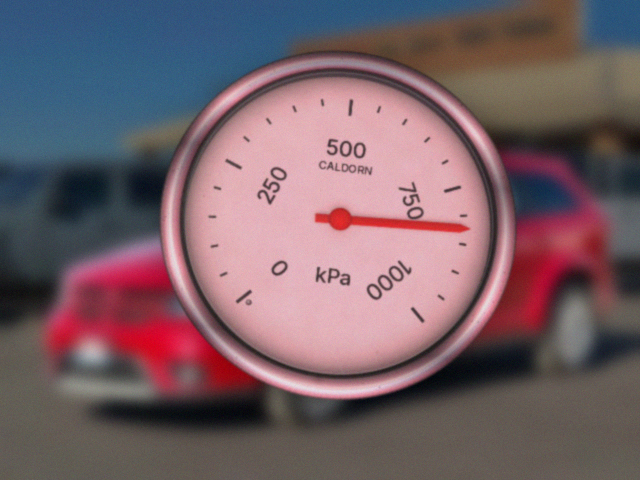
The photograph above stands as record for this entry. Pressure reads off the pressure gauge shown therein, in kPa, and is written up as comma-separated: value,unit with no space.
825,kPa
